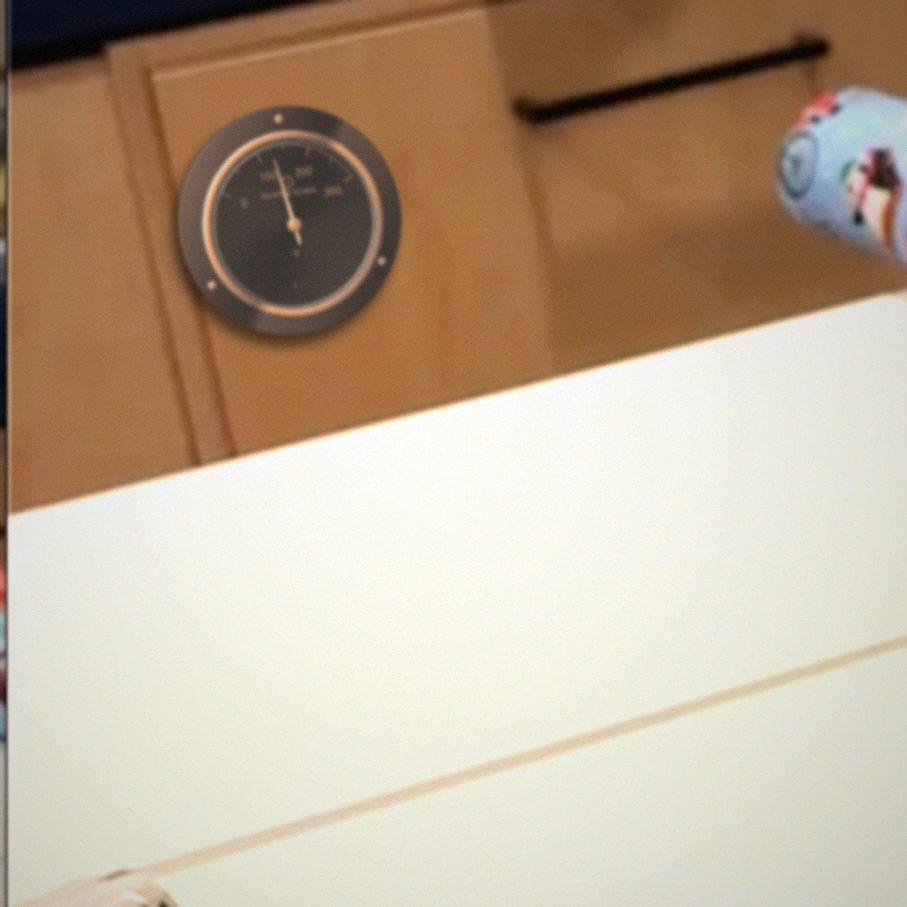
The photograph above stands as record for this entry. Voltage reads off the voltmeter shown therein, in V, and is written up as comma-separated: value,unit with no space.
125,V
